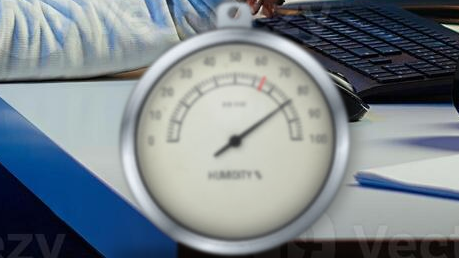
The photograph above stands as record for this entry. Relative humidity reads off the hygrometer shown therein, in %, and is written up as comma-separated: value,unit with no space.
80,%
